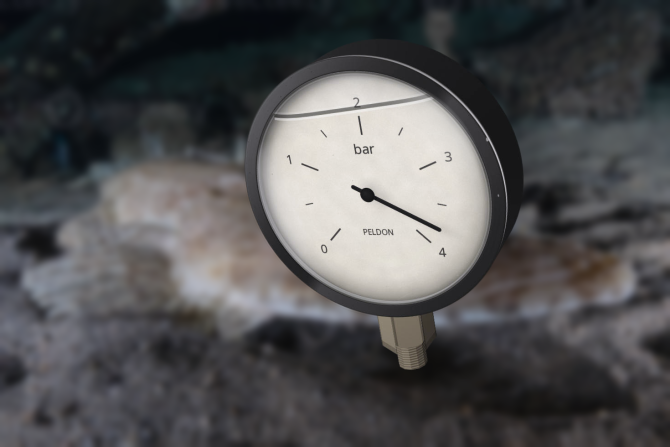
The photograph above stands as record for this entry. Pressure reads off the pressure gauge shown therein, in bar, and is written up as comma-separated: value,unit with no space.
3.75,bar
